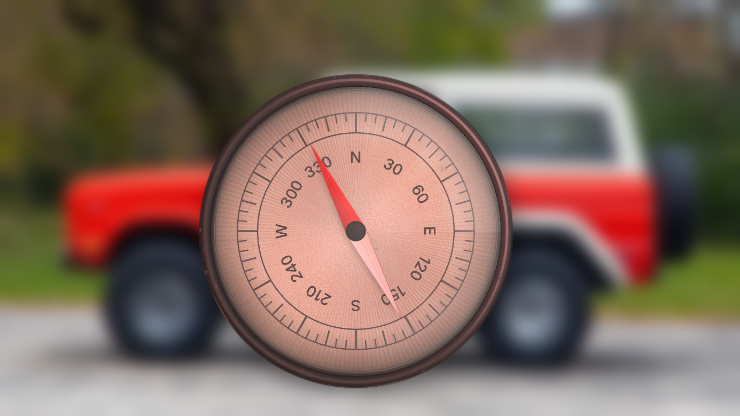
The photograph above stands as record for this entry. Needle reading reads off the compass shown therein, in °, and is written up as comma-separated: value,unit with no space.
332.5,°
